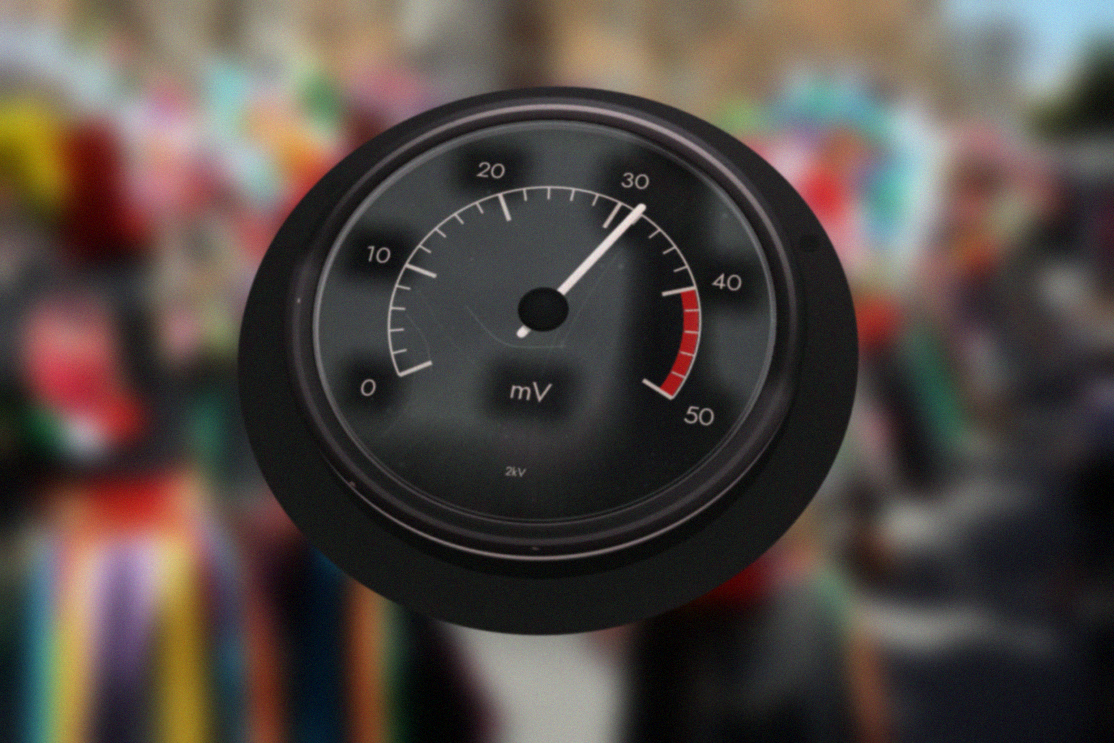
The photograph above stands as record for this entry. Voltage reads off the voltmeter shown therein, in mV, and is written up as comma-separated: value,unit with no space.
32,mV
